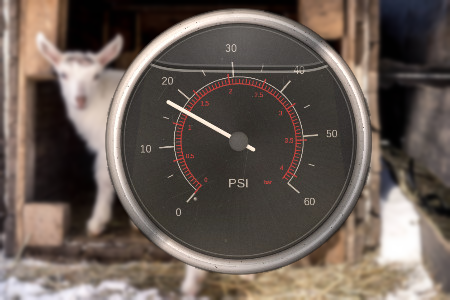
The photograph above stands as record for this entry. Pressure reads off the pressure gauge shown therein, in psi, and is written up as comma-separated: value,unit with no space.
17.5,psi
